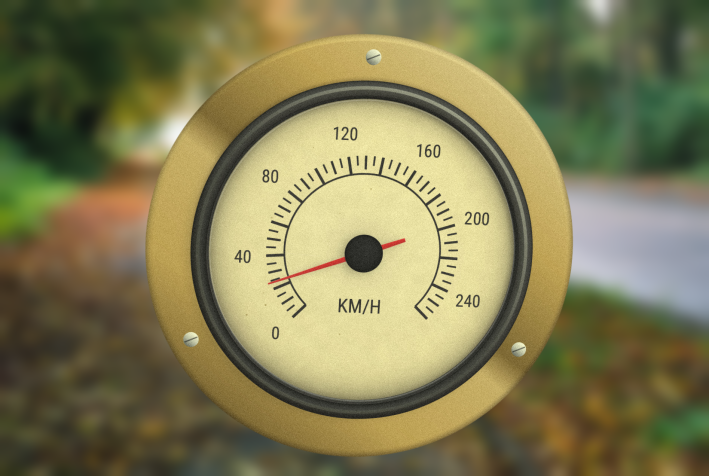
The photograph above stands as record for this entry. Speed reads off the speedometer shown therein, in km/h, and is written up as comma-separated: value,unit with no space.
25,km/h
